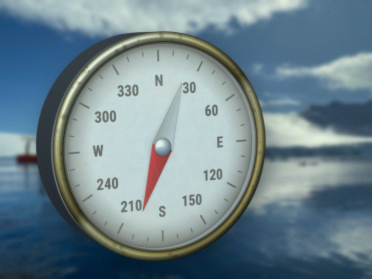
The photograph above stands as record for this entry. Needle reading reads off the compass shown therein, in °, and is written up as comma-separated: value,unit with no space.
200,°
